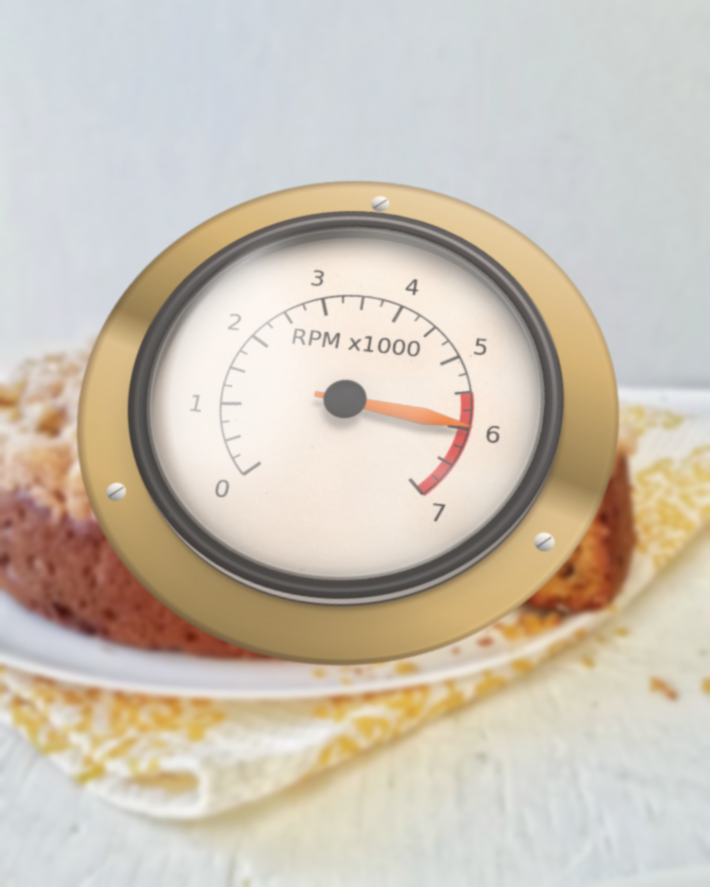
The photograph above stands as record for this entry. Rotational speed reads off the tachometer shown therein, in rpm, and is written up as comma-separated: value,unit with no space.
6000,rpm
